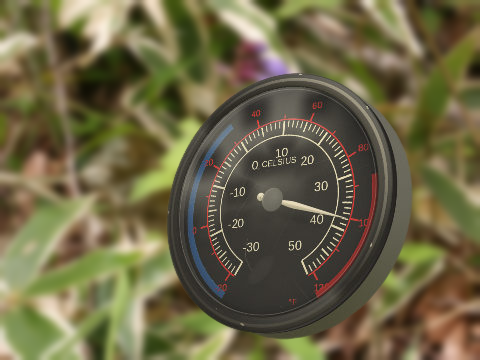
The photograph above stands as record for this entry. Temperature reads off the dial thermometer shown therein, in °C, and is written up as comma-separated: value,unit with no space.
38,°C
